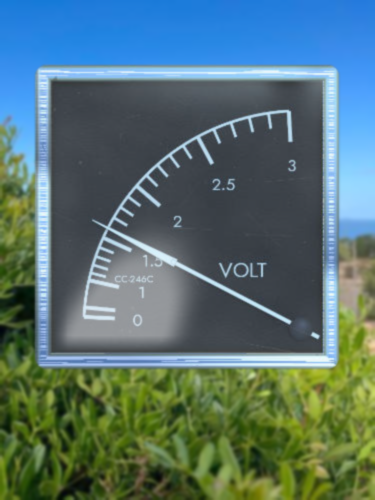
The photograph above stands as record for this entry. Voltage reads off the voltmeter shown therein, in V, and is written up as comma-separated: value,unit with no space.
1.6,V
